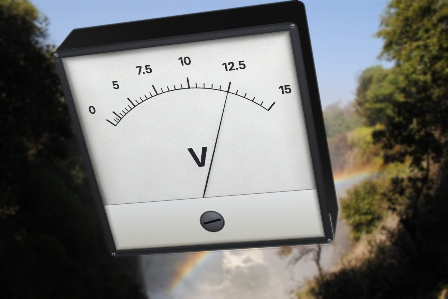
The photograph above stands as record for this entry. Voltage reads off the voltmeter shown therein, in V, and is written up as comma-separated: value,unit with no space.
12.5,V
